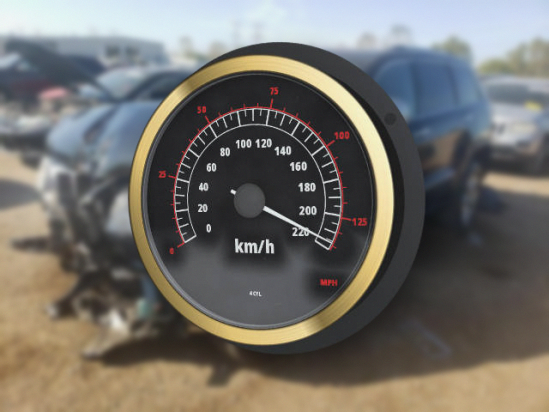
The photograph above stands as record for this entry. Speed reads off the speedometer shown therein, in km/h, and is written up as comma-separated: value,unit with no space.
215,km/h
